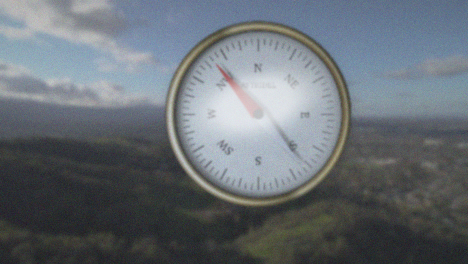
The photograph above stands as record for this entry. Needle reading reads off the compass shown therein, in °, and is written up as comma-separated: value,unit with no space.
320,°
